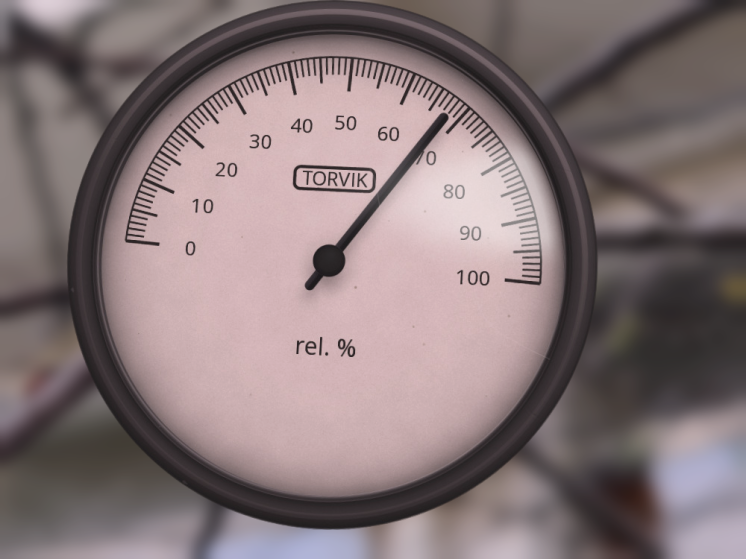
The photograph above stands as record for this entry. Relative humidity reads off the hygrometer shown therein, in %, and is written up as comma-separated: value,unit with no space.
68,%
